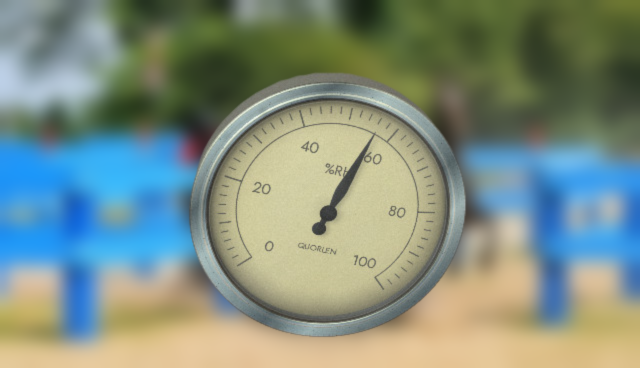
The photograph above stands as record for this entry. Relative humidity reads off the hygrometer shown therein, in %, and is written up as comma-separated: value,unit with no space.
56,%
